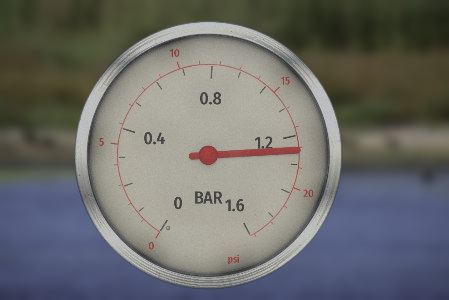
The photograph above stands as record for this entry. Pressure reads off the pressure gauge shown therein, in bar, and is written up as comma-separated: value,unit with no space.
1.25,bar
